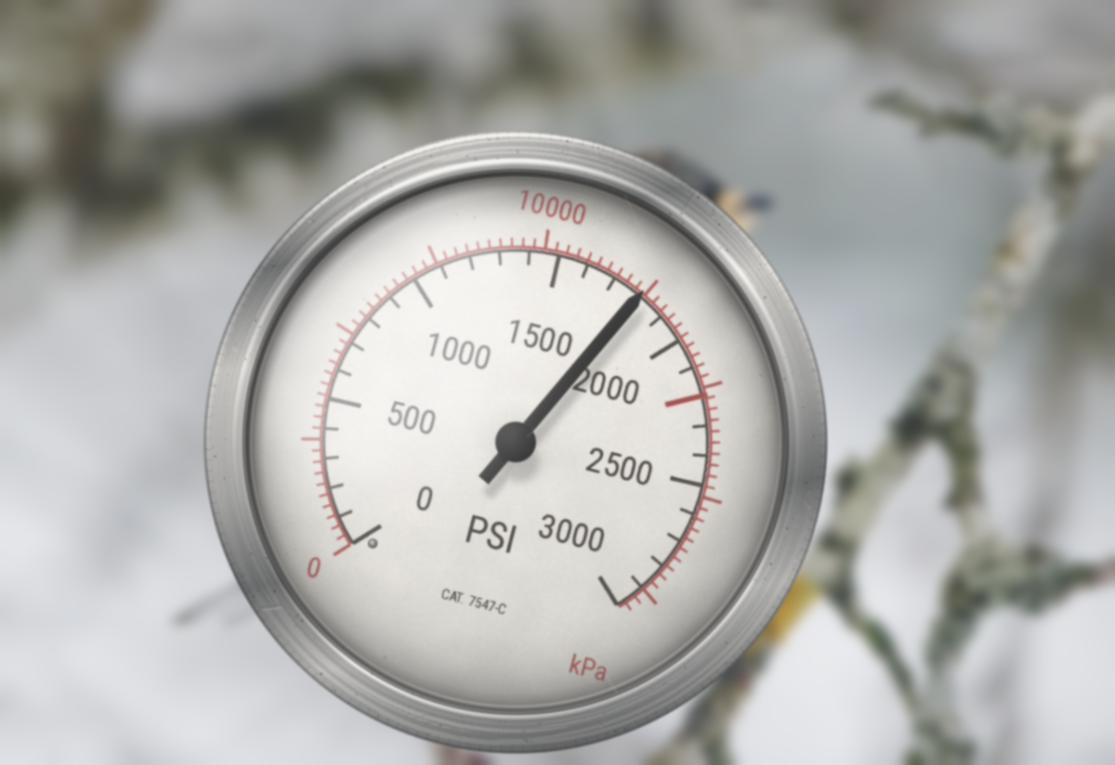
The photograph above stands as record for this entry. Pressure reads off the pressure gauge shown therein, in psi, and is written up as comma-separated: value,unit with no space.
1800,psi
